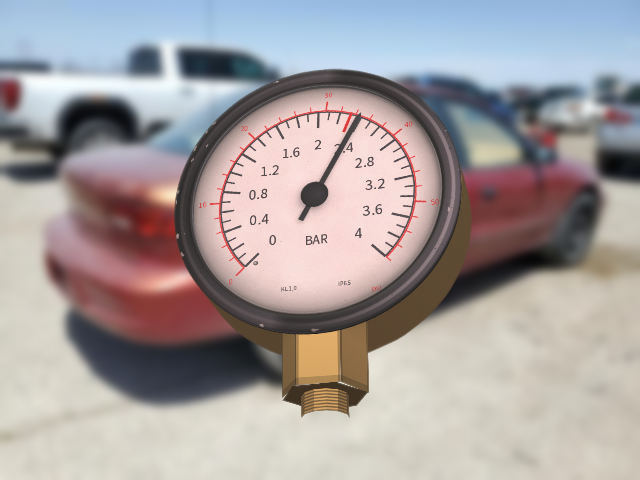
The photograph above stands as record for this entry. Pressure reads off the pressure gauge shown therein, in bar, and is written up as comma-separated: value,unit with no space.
2.4,bar
